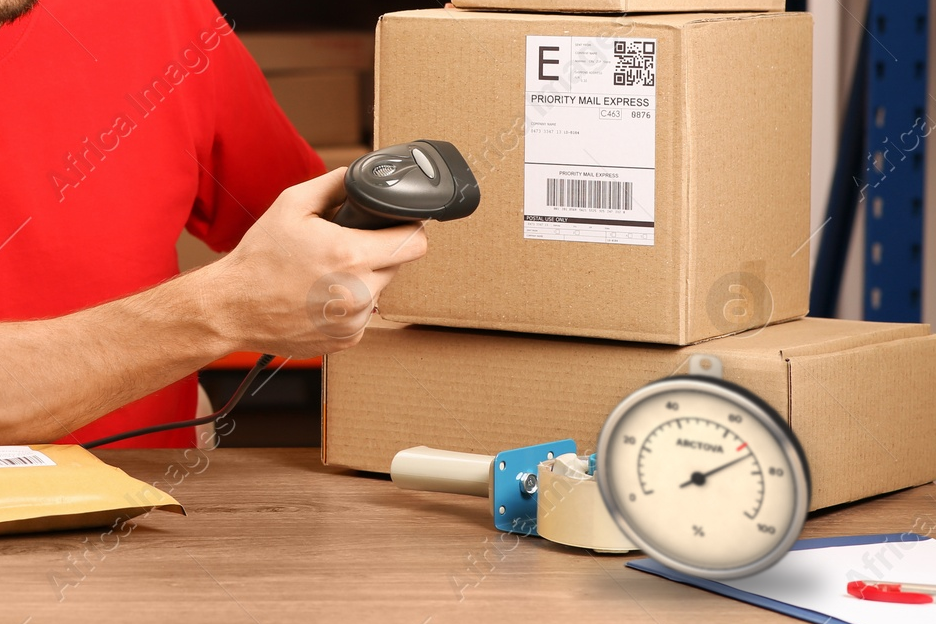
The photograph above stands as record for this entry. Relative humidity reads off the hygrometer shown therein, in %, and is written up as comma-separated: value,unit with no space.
72,%
